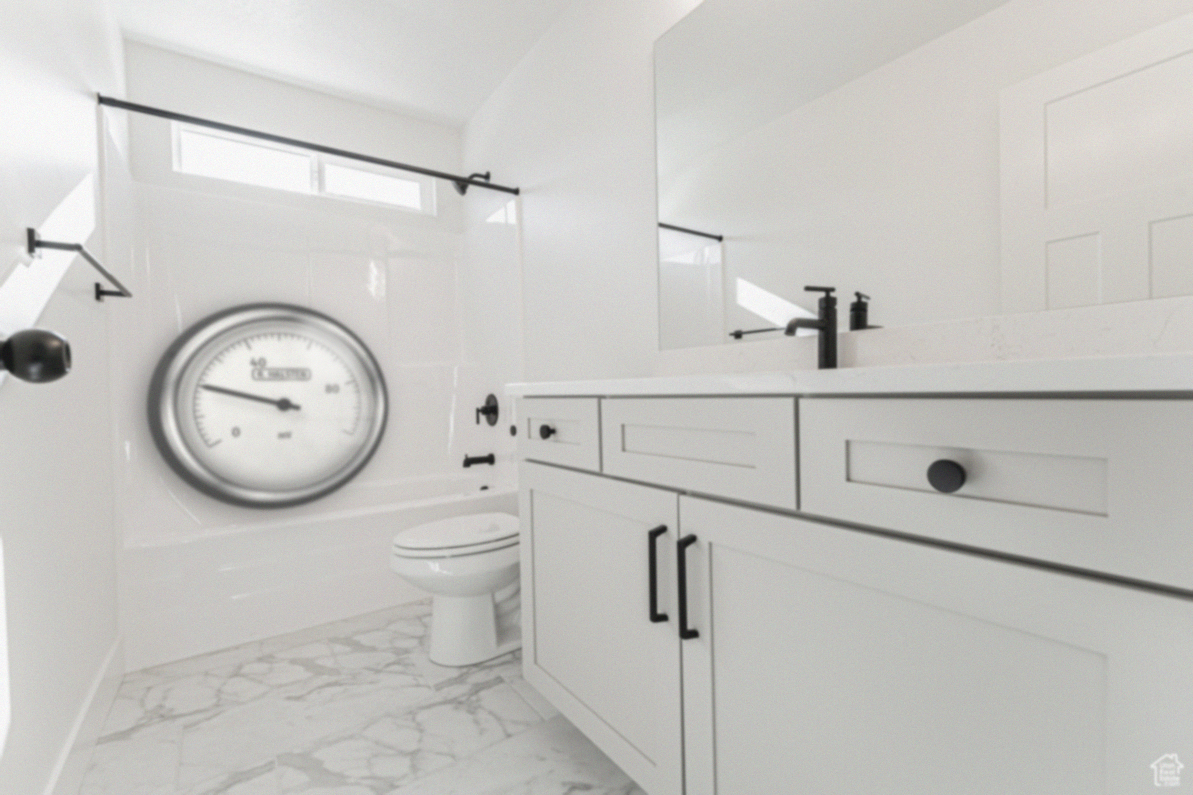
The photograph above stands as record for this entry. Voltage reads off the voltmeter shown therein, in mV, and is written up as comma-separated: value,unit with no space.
20,mV
